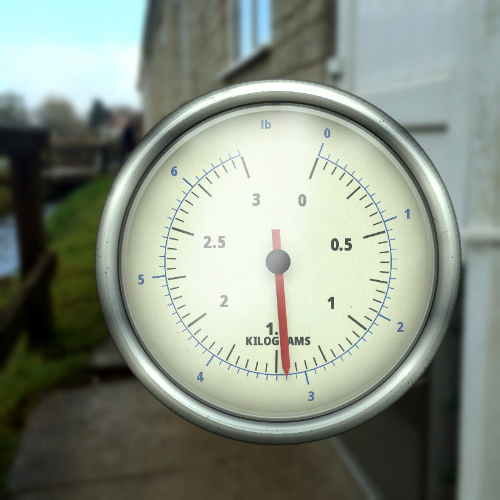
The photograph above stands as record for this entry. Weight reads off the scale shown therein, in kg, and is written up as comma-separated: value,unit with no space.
1.45,kg
